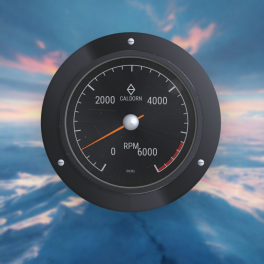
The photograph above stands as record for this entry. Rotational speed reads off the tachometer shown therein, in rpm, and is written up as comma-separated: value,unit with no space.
600,rpm
